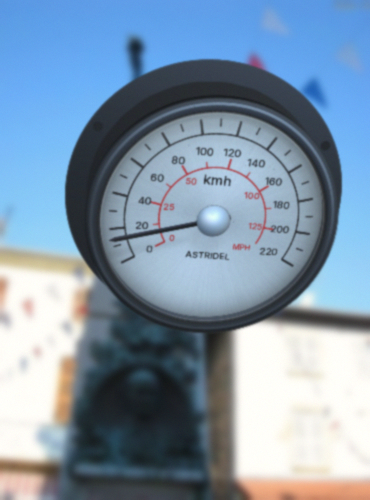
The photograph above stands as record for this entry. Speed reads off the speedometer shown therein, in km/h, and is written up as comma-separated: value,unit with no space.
15,km/h
